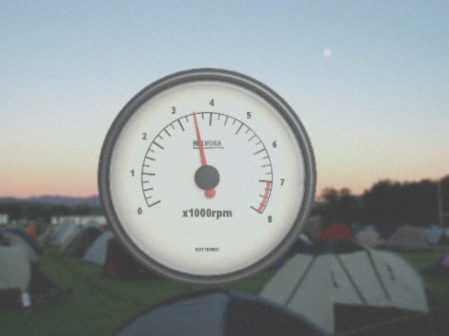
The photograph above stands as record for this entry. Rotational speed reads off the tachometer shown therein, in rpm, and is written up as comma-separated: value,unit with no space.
3500,rpm
